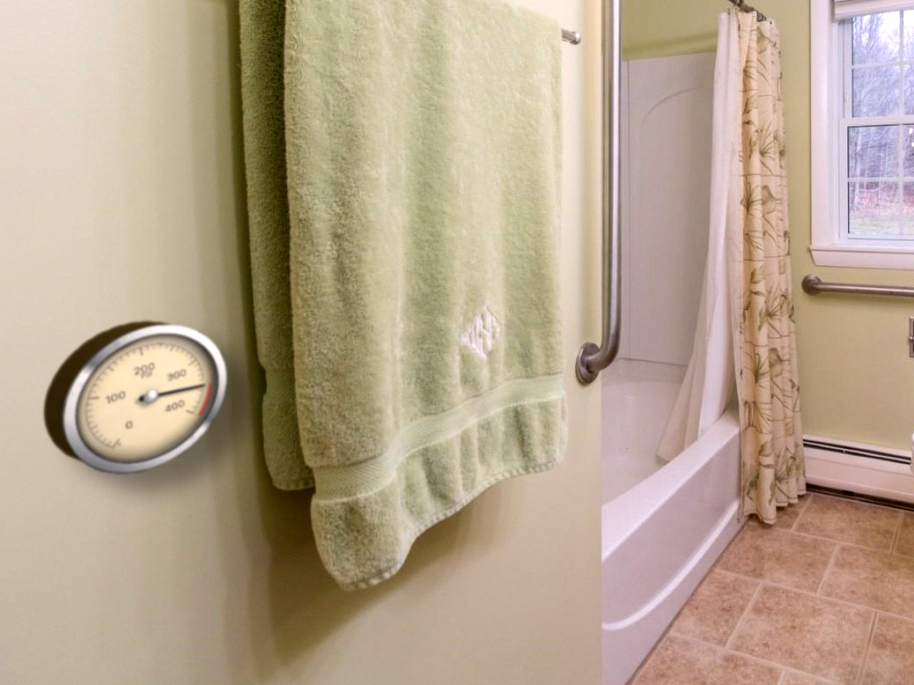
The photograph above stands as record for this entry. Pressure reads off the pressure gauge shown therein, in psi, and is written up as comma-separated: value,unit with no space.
350,psi
